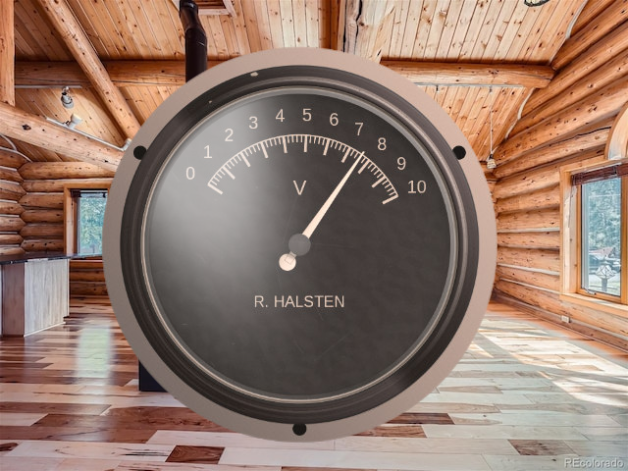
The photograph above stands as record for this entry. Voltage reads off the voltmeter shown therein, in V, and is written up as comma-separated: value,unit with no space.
7.6,V
